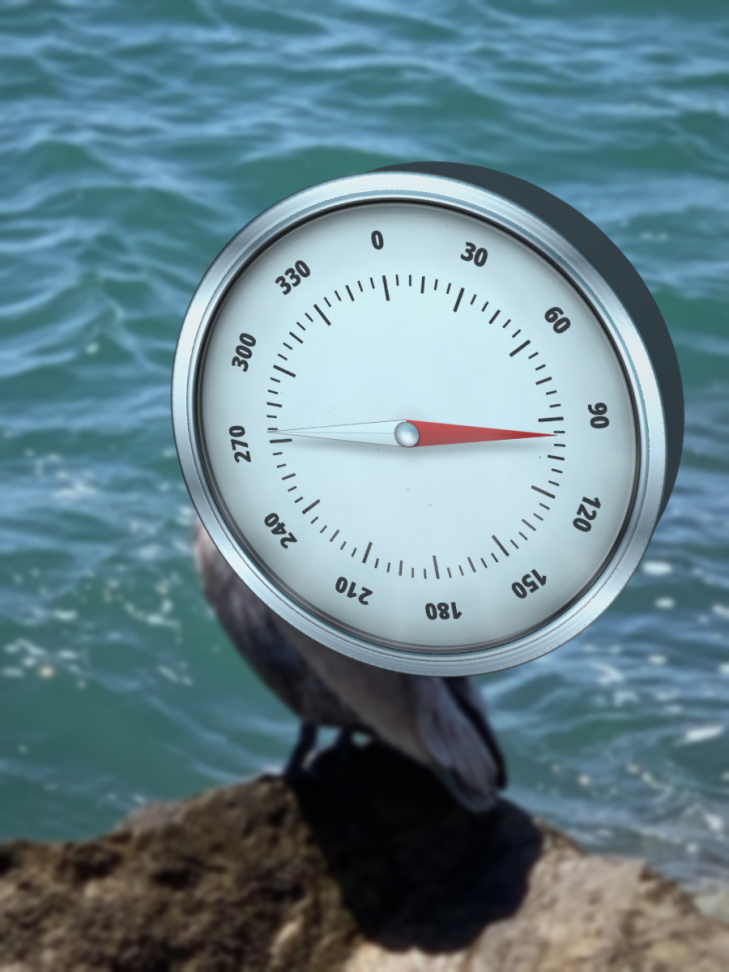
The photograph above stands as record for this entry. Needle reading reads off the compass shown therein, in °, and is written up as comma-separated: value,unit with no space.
95,°
